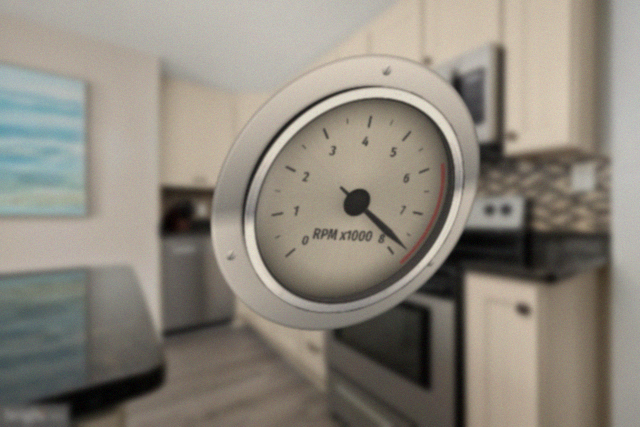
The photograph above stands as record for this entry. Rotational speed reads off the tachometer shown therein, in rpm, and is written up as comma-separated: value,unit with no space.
7750,rpm
